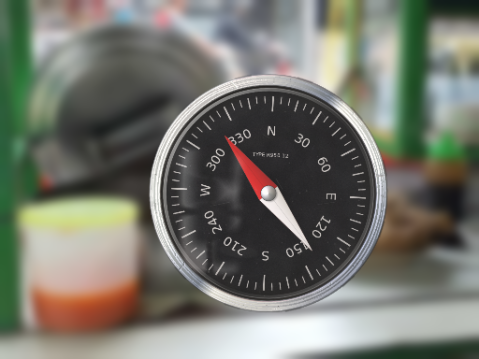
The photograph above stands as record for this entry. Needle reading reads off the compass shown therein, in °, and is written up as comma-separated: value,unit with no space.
320,°
